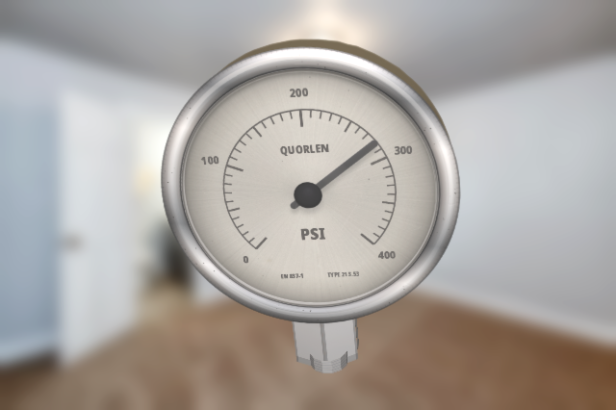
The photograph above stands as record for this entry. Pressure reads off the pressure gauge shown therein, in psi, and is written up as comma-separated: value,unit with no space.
280,psi
